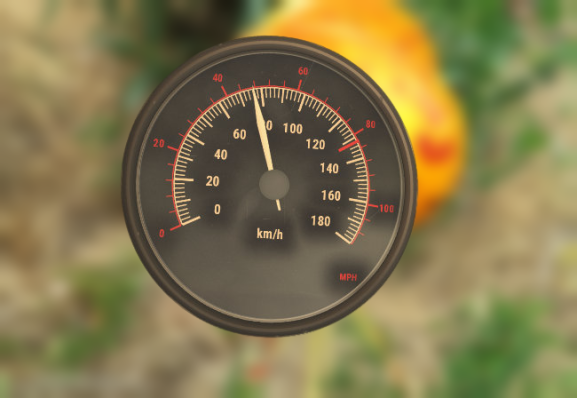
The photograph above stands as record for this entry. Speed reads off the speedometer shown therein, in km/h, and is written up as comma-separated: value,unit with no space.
76,km/h
